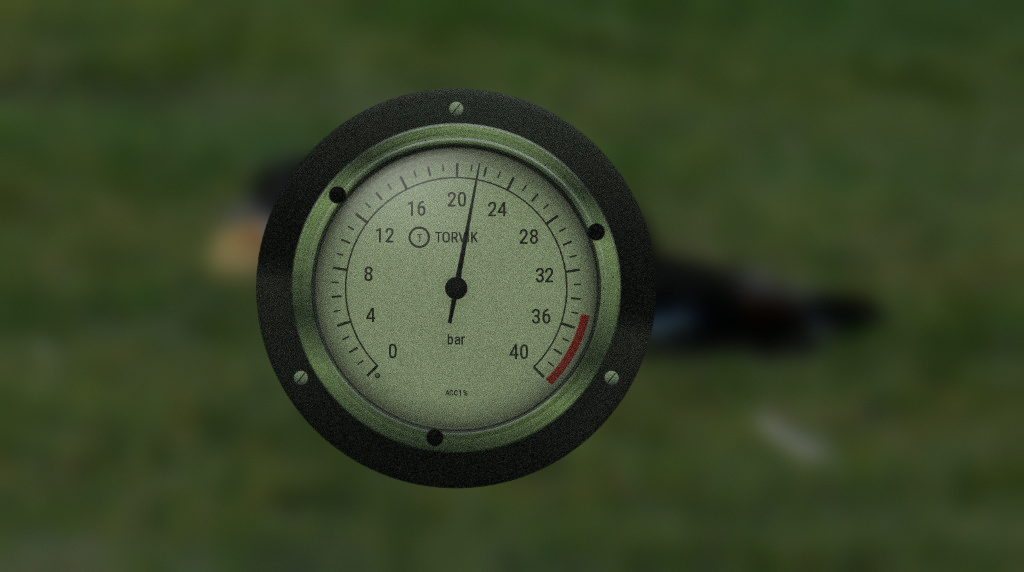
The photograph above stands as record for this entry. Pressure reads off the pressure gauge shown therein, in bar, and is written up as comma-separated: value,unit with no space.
21.5,bar
